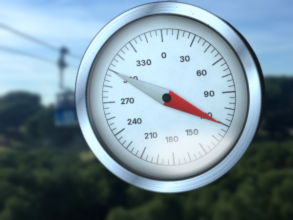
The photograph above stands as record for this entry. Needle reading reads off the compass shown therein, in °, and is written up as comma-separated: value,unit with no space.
120,°
